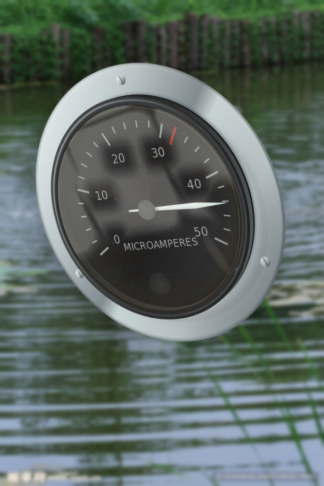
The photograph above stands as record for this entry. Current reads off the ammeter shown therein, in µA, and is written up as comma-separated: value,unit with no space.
44,µA
